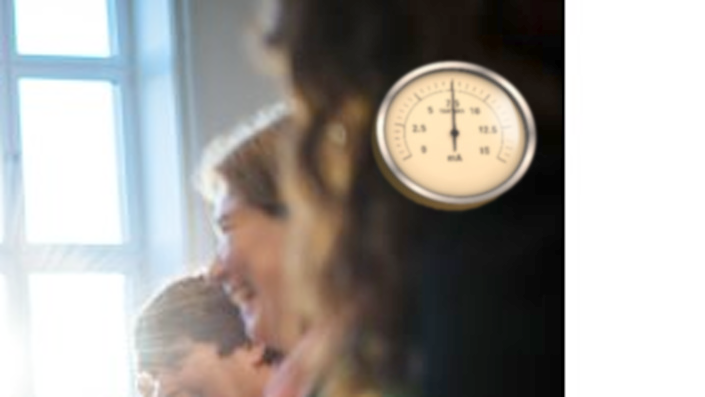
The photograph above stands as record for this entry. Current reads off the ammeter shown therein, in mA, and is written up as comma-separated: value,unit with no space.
7.5,mA
